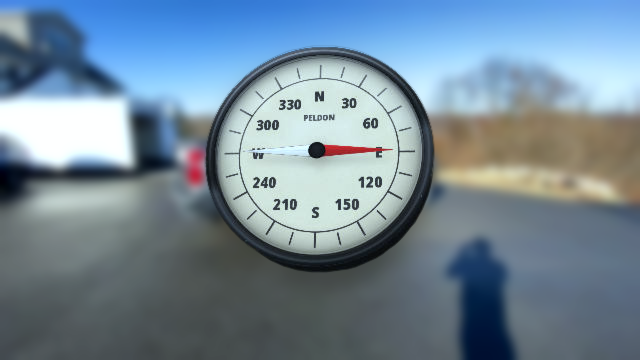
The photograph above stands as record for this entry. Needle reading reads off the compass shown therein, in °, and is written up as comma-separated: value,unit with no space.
90,°
